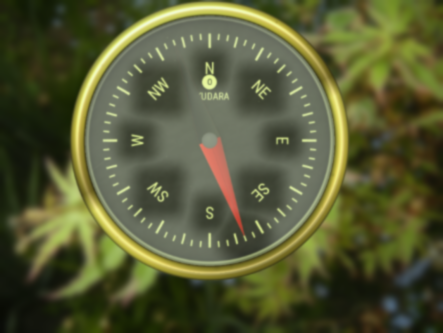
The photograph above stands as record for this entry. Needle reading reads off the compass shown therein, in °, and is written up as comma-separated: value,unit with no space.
160,°
